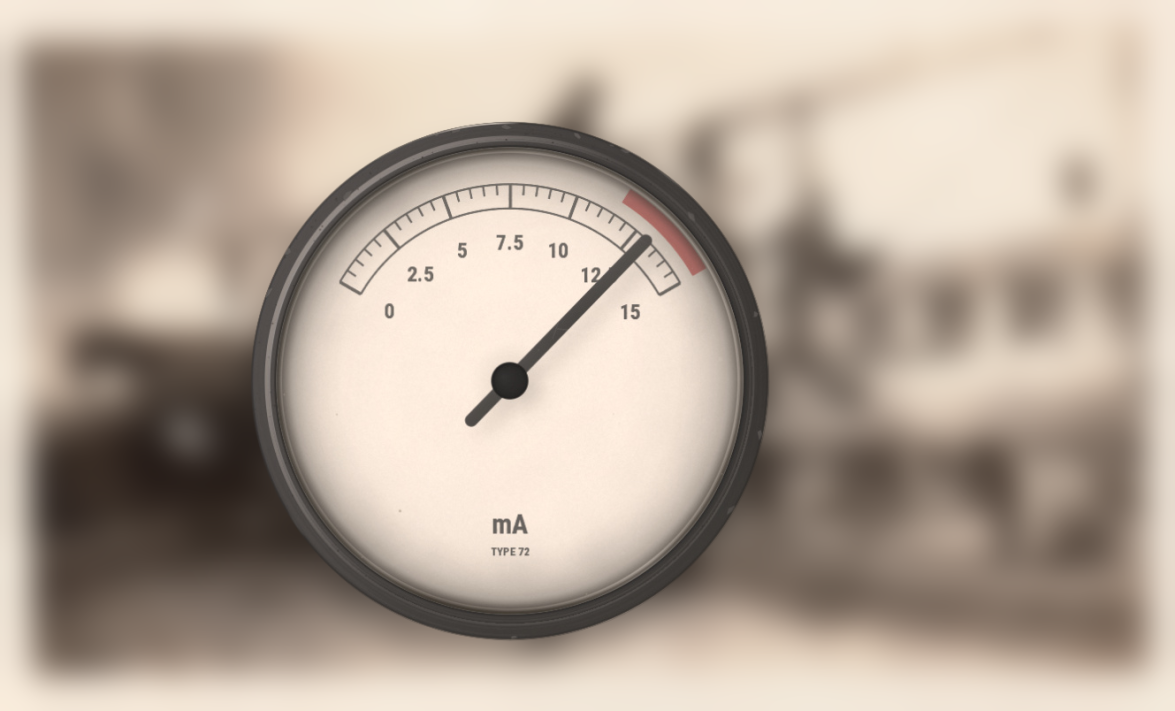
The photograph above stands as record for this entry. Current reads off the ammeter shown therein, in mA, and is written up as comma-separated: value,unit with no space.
13,mA
